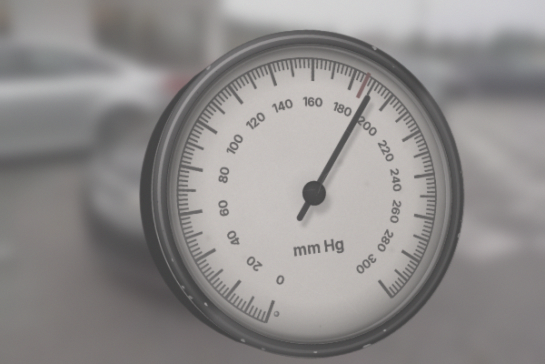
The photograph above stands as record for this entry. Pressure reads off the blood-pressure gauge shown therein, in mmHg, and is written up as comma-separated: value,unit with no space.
190,mmHg
